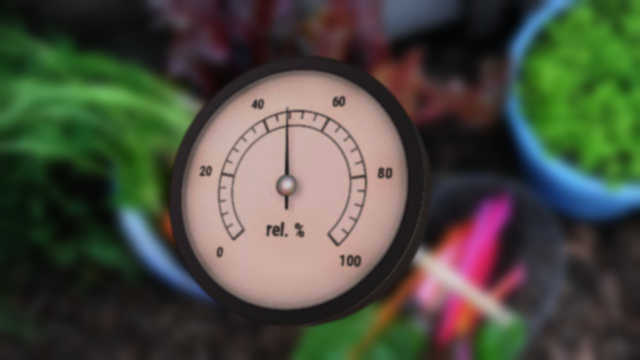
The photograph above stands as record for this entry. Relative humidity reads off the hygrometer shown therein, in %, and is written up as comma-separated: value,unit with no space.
48,%
